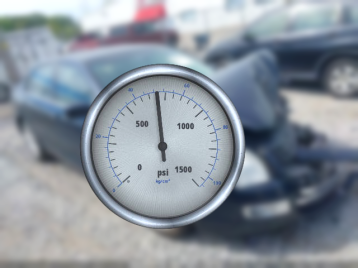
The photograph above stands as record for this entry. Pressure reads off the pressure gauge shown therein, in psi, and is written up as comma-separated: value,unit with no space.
700,psi
